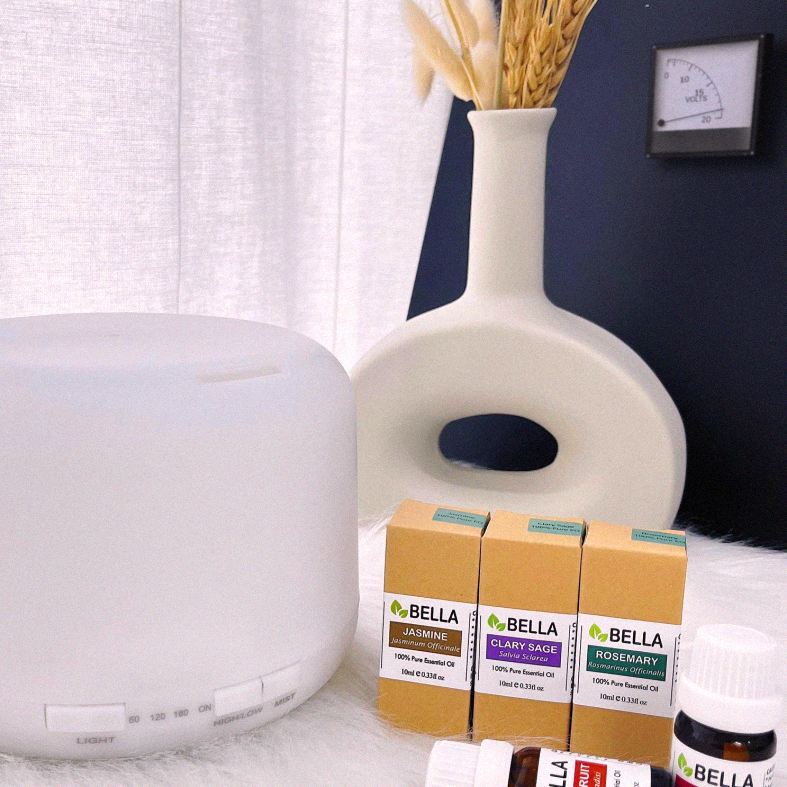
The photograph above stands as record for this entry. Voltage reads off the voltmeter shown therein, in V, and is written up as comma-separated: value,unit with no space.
19,V
